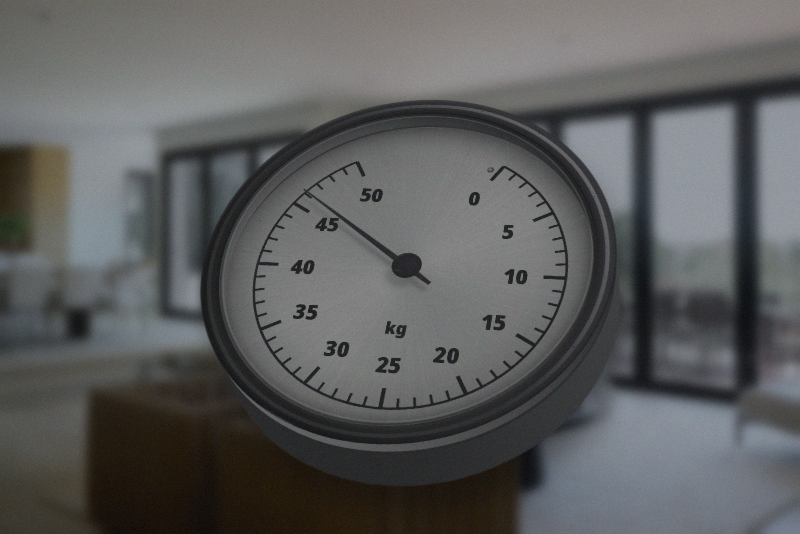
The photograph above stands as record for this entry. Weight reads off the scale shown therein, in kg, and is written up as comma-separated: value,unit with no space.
46,kg
